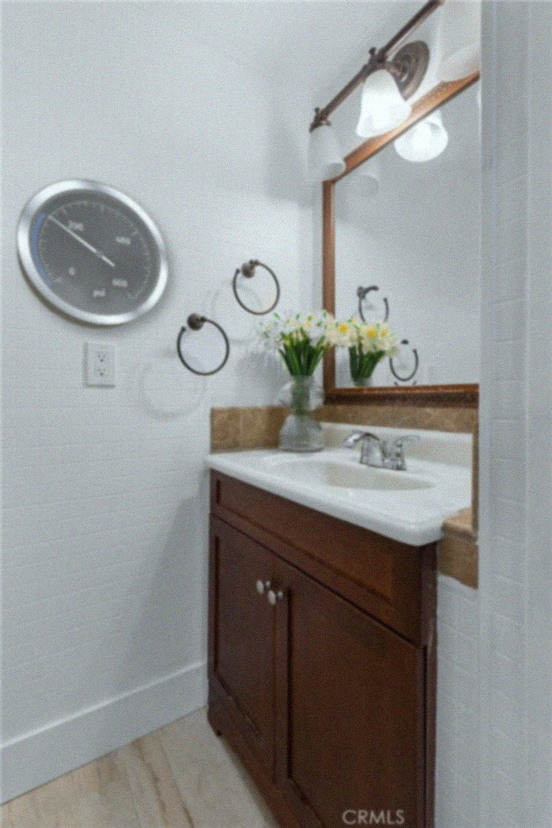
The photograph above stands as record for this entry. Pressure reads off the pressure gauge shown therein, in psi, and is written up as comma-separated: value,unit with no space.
160,psi
